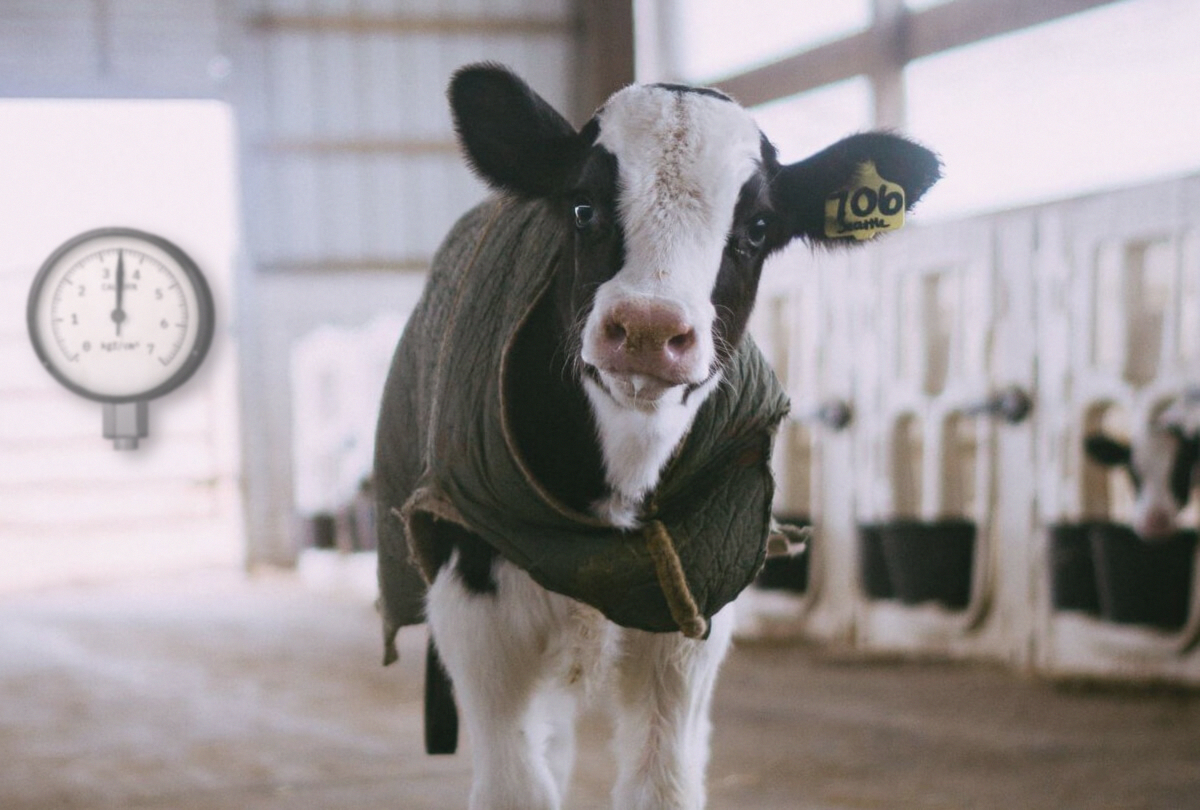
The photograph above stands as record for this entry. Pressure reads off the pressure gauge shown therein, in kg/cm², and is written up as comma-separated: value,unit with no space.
3.5,kg/cm²
